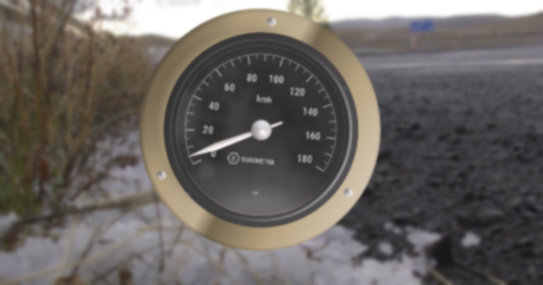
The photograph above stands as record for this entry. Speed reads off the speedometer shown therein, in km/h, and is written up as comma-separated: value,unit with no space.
5,km/h
